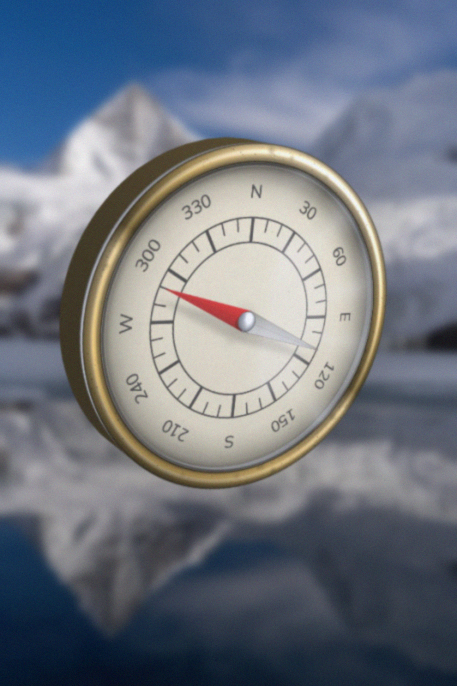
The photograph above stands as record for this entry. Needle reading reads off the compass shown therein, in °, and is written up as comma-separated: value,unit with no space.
290,°
